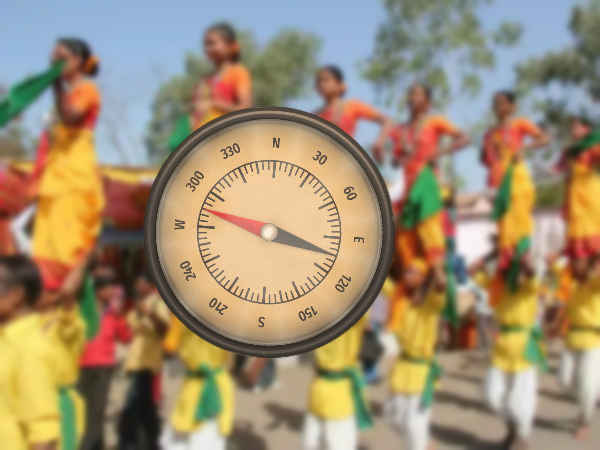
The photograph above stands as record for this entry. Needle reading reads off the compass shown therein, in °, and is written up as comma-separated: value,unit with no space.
285,°
